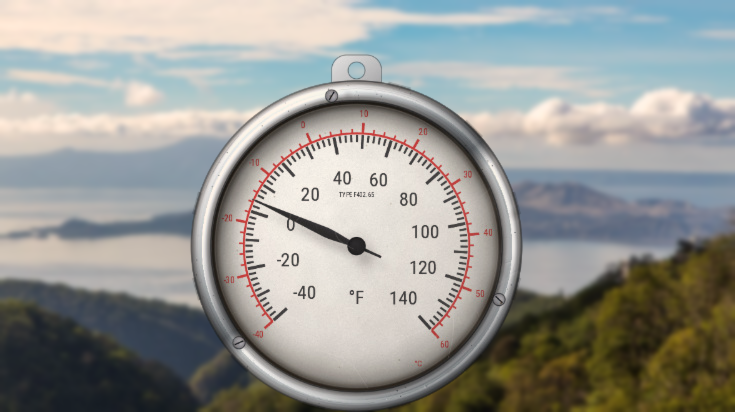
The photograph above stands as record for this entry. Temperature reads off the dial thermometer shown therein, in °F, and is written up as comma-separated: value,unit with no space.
4,°F
